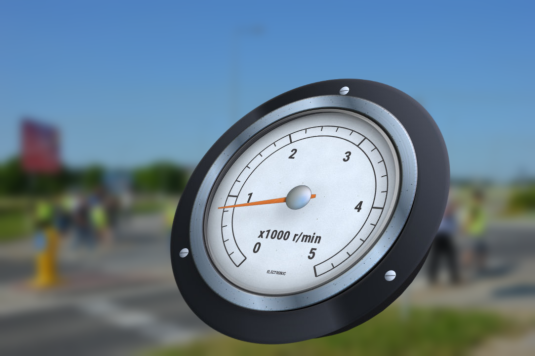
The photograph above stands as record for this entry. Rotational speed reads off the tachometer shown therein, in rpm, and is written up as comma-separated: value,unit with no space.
800,rpm
